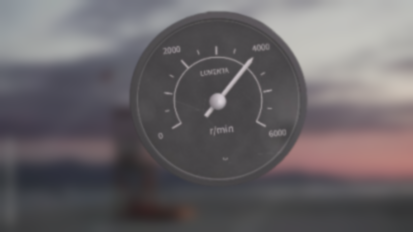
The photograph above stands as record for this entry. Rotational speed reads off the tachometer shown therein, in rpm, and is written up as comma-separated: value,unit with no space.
4000,rpm
